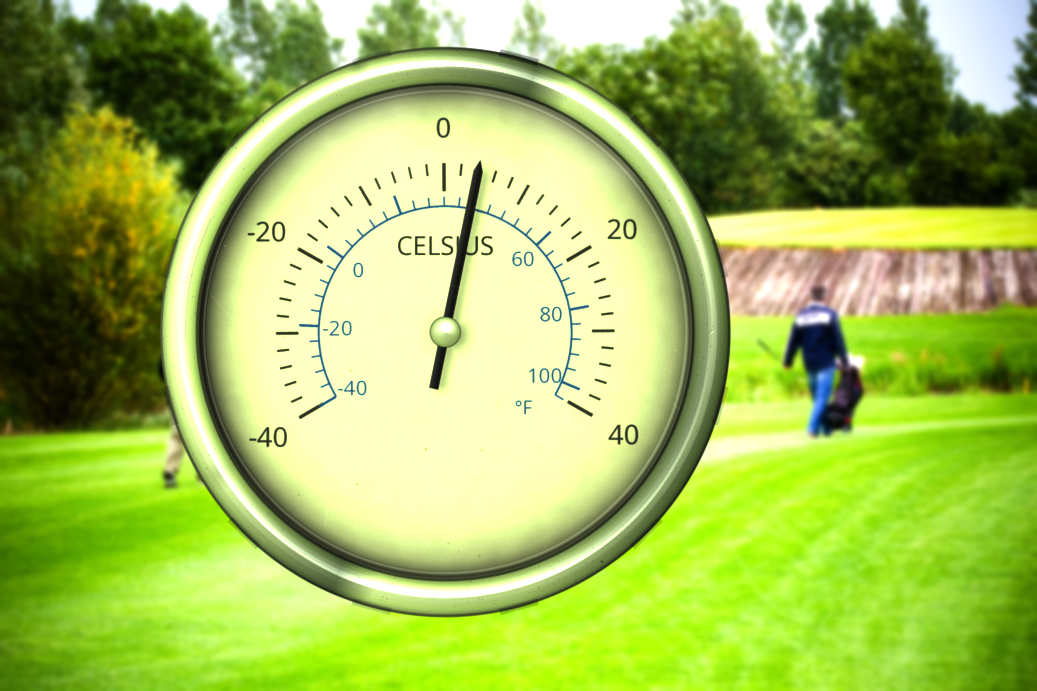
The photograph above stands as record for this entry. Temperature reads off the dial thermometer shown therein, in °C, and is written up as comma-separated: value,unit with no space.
4,°C
